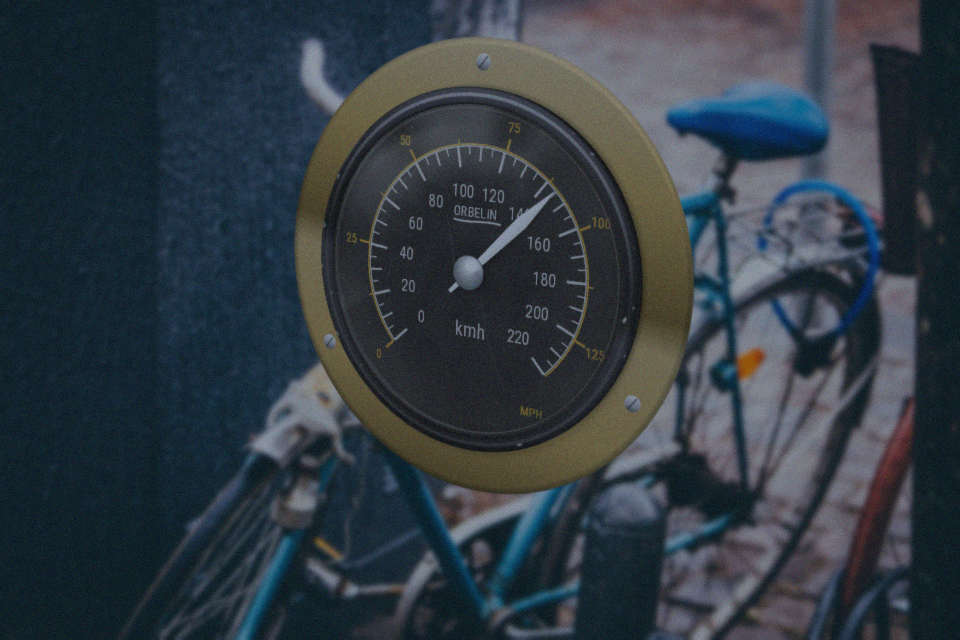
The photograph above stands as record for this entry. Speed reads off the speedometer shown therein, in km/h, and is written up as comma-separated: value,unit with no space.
145,km/h
